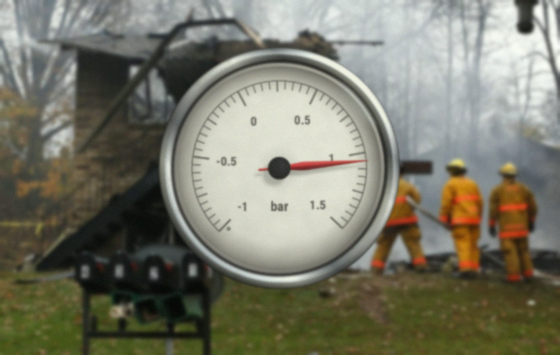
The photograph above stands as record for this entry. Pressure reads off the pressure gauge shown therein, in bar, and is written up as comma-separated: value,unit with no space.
1.05,bar
